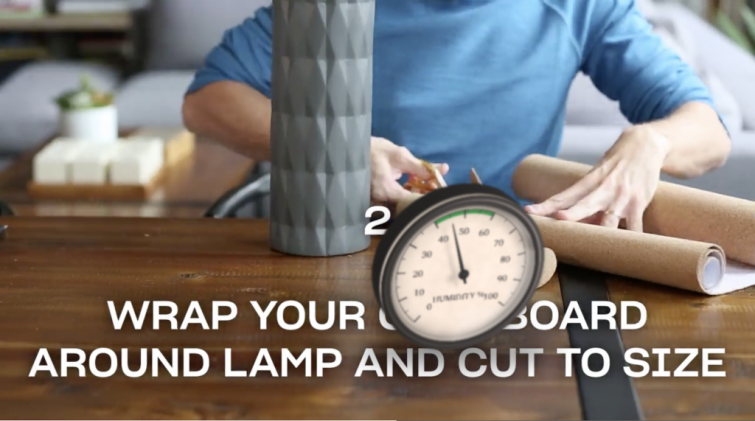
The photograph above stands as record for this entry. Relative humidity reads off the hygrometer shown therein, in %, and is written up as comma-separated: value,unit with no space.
45,%
